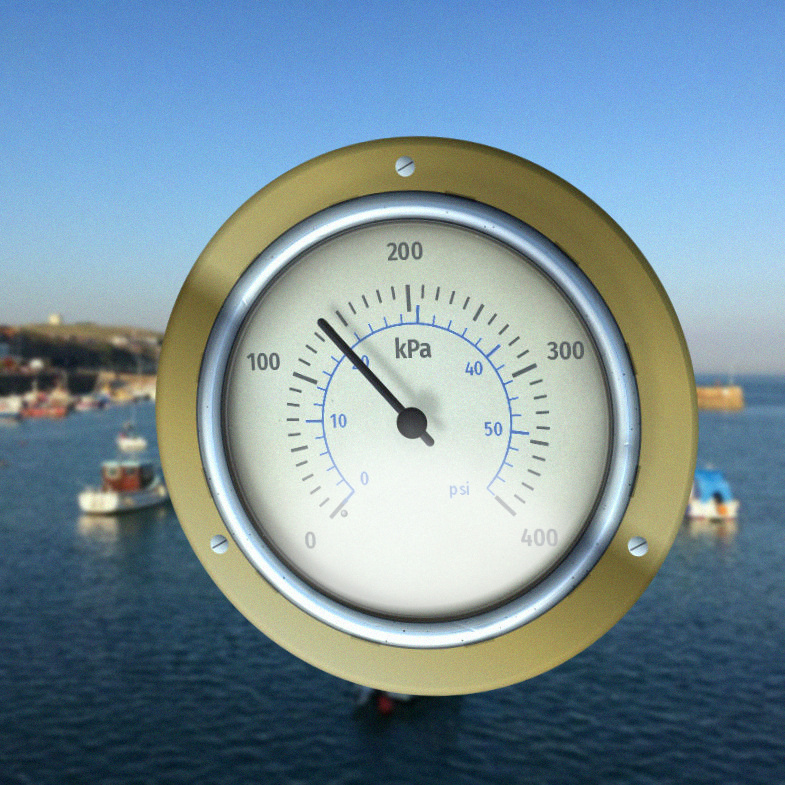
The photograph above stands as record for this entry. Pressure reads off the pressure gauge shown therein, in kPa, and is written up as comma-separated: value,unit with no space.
140,kPa
